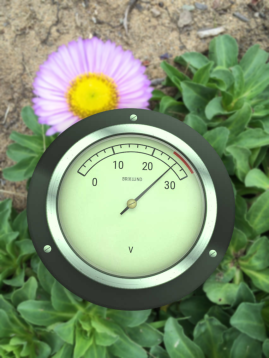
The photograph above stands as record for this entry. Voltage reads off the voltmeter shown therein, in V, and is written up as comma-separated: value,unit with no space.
26,V
